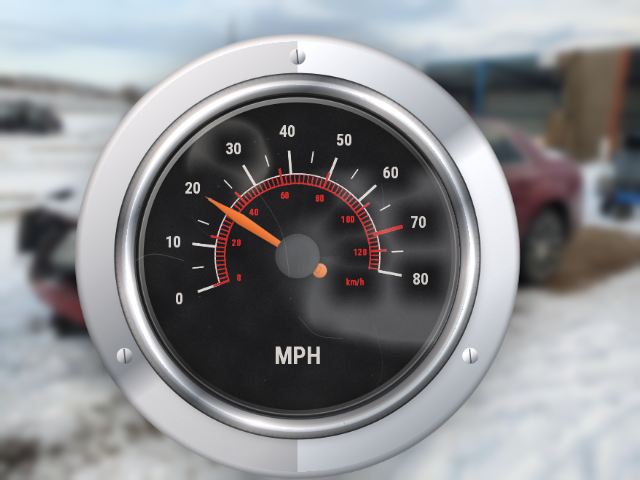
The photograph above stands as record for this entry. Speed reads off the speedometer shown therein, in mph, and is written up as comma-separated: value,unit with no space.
20,mph
